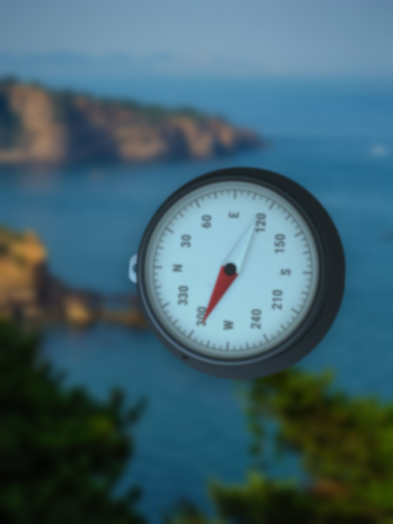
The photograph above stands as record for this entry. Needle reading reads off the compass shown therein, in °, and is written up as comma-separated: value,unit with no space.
295,°
